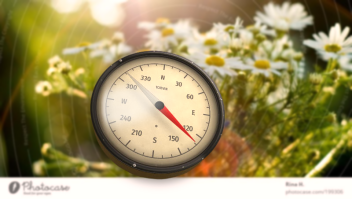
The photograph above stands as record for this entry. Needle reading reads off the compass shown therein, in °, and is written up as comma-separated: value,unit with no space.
130,°
